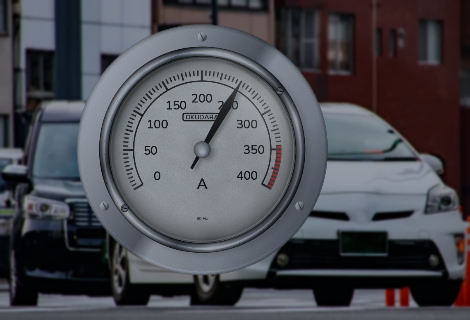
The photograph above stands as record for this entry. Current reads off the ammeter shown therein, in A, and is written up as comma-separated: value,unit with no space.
250,A
